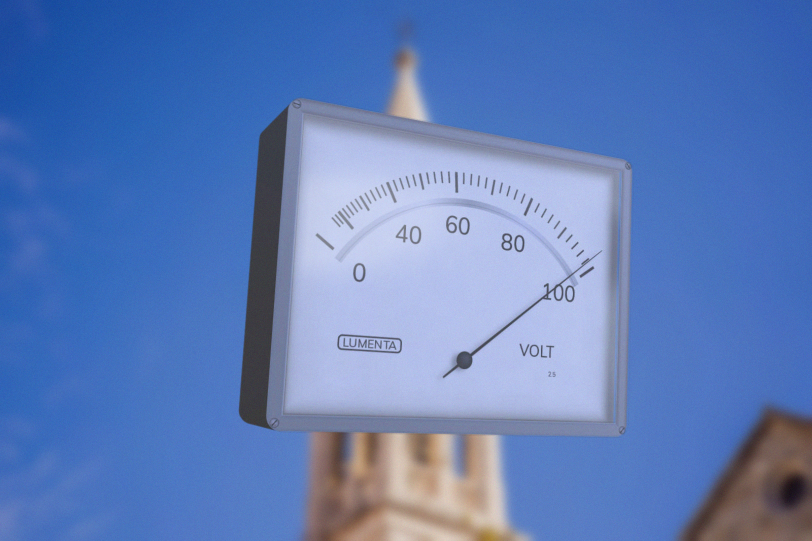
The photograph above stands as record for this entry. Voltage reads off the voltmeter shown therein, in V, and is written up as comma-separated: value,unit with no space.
98,V
